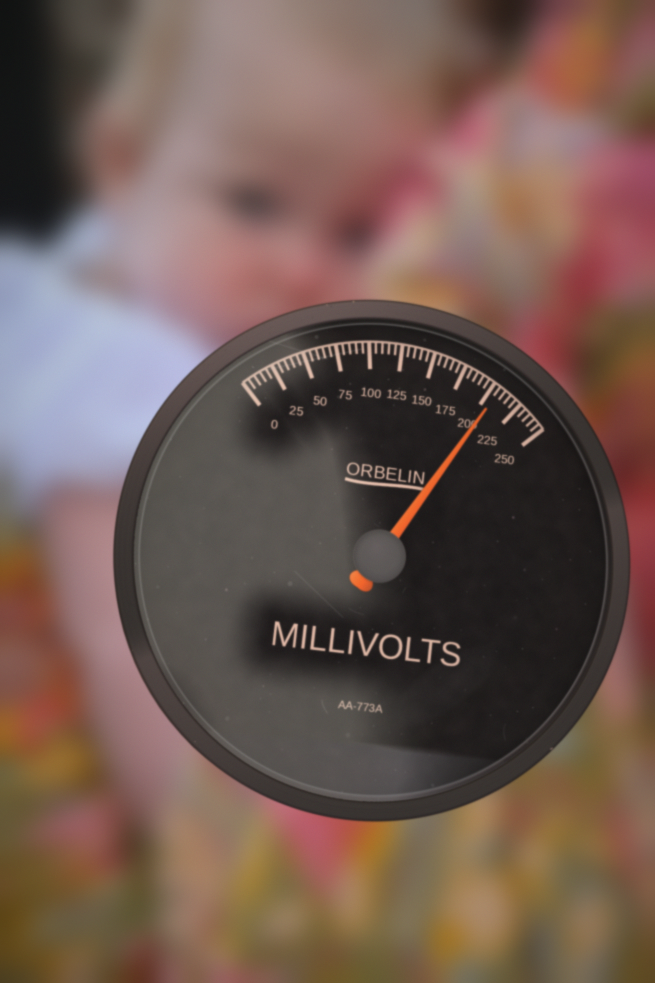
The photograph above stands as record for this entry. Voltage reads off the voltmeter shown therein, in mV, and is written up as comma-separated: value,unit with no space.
205,mV
